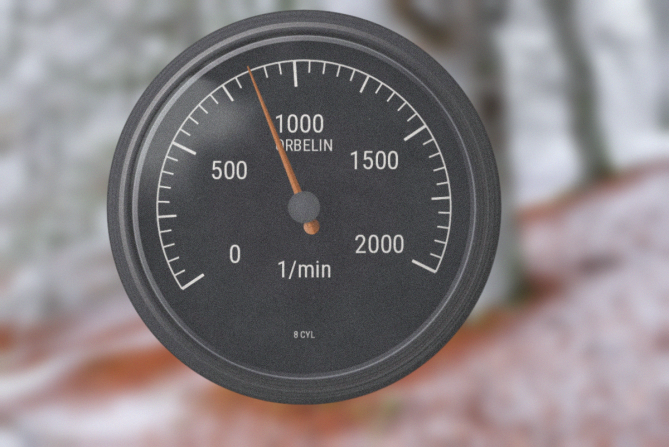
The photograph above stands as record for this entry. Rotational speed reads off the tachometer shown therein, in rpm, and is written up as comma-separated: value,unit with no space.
850,rpm
